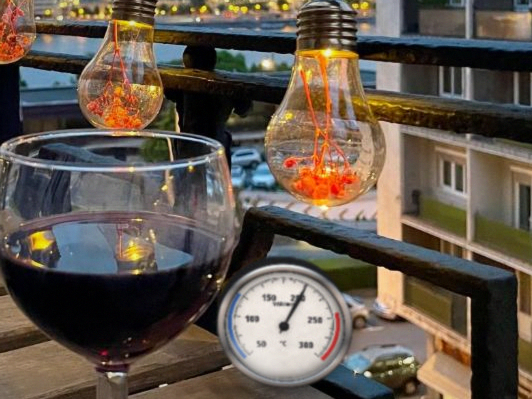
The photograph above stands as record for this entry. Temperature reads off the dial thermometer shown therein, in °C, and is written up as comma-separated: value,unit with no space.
200,°C
